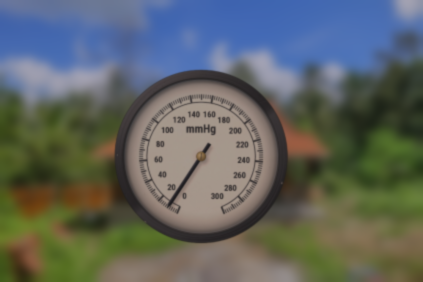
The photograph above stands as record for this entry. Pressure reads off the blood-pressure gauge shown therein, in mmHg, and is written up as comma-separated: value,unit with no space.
10,mmHg
